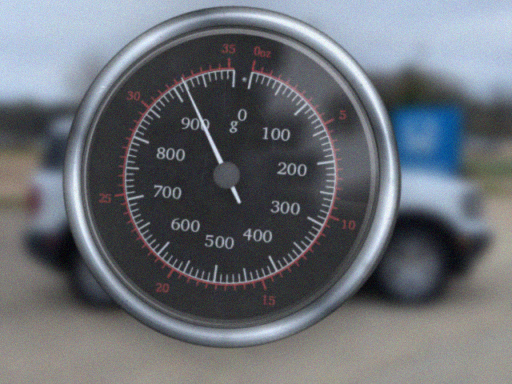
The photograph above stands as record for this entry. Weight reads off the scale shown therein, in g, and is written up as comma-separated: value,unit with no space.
920,g
